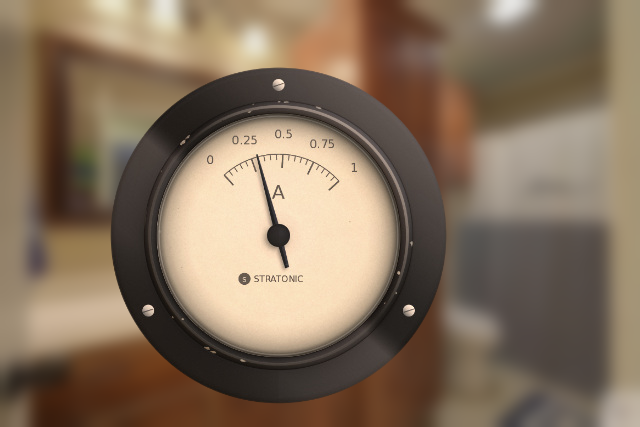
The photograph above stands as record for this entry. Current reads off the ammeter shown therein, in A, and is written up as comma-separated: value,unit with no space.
0.3,A
